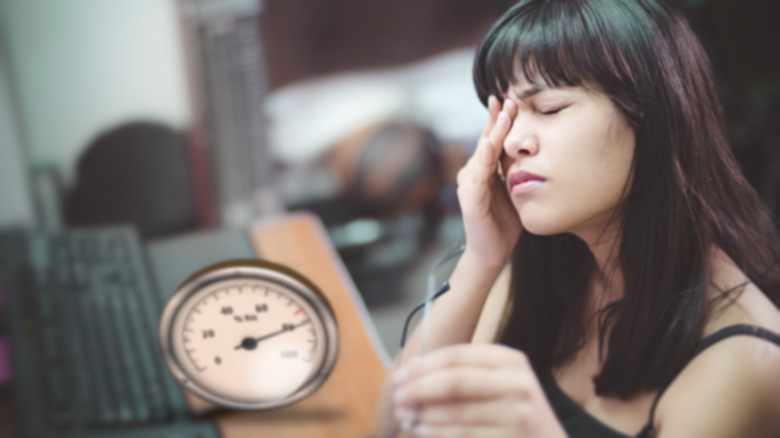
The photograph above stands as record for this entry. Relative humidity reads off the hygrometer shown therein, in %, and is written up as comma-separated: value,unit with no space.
80,%
